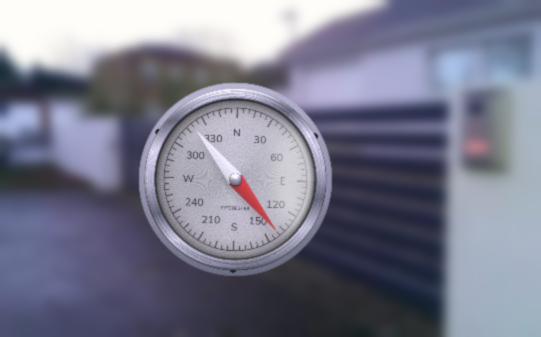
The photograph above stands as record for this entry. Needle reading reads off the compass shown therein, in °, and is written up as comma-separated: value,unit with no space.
140,°
